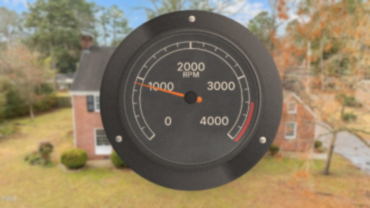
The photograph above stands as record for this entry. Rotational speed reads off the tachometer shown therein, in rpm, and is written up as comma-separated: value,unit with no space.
900,rpm
